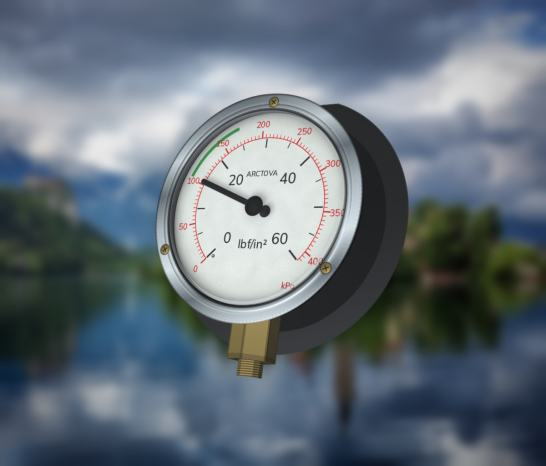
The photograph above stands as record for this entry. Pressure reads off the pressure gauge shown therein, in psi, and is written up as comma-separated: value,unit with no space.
15,psi
